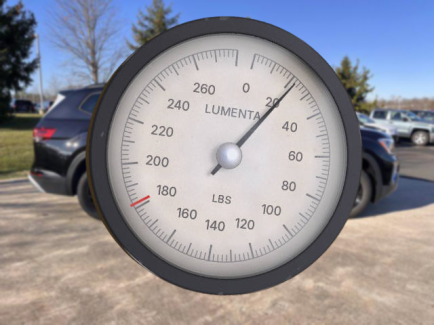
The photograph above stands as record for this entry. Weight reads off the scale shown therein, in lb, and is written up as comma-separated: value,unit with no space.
22,lb
